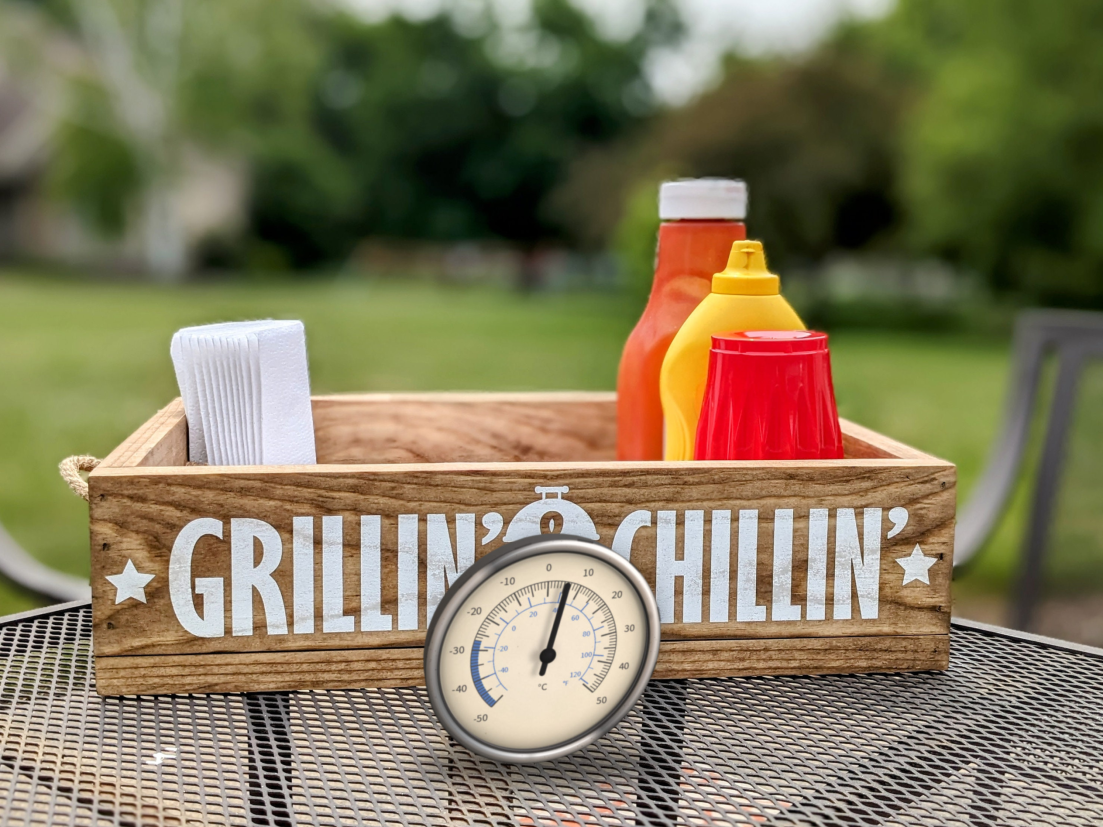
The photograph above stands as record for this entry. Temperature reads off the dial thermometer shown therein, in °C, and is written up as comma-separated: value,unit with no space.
5,°C
